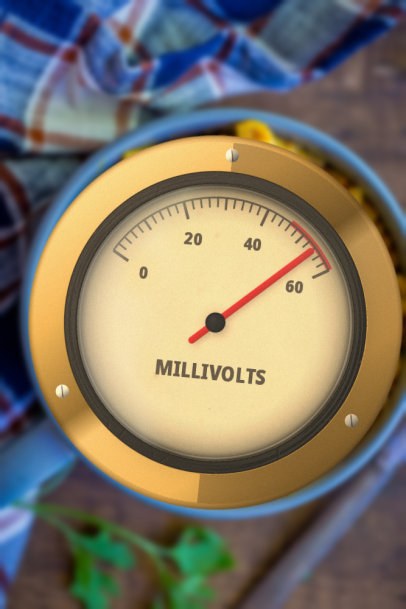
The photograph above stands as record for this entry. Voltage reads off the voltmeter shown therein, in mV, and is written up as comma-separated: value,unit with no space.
54,mV
